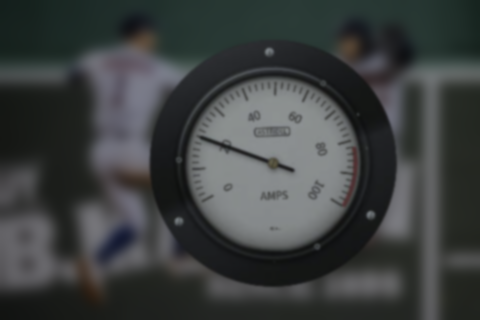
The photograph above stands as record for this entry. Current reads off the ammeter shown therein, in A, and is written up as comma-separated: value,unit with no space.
20,A
